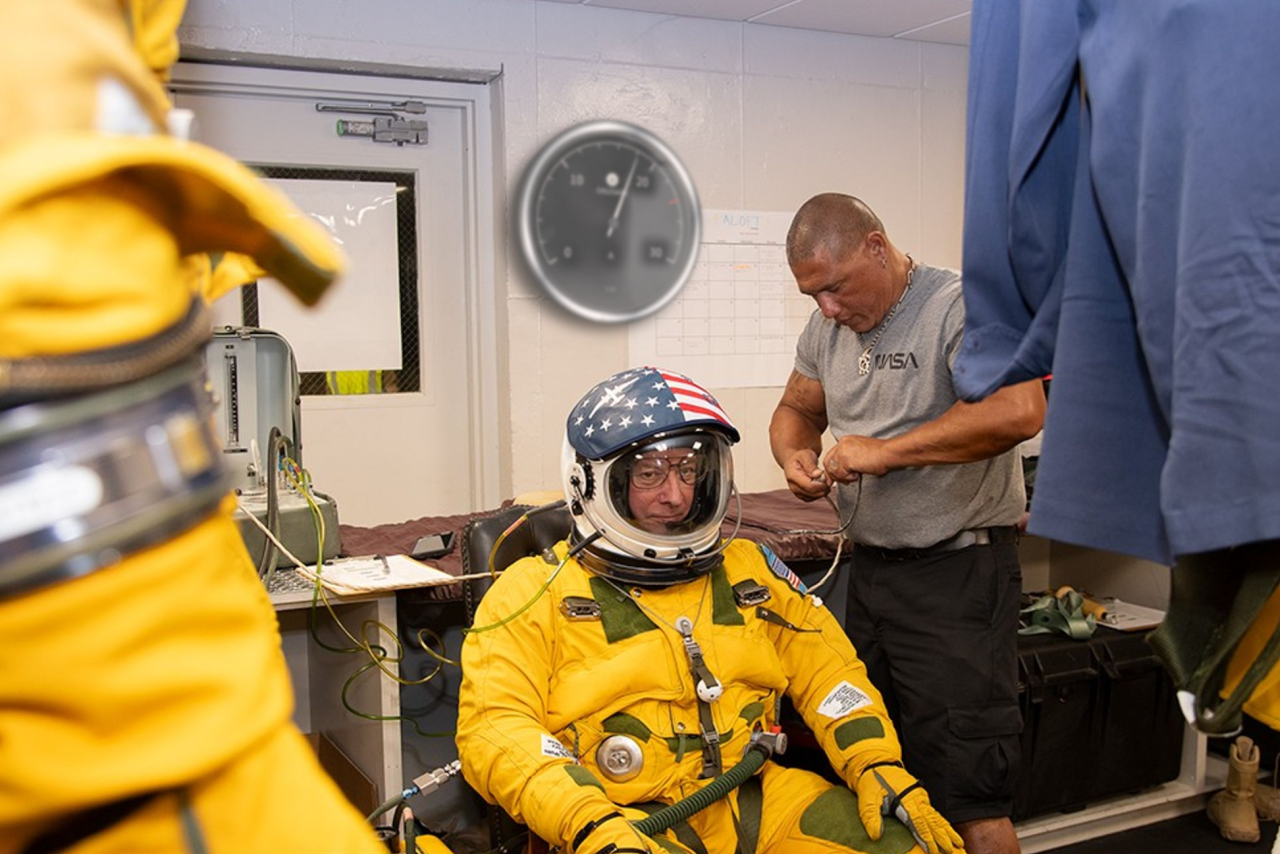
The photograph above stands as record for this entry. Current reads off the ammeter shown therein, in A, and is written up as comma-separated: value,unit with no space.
18,A
